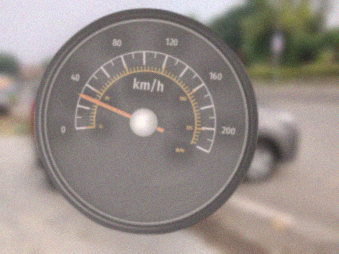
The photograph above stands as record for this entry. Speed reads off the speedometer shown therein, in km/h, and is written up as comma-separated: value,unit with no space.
30,km/h
